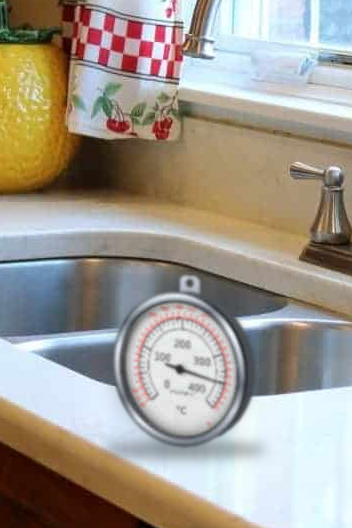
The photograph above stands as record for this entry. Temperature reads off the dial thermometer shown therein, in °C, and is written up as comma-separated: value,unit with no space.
350,°C
